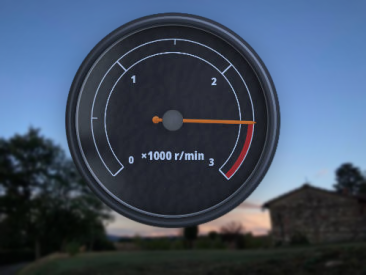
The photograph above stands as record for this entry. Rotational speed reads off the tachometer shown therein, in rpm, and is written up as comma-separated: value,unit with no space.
2500,rpm
